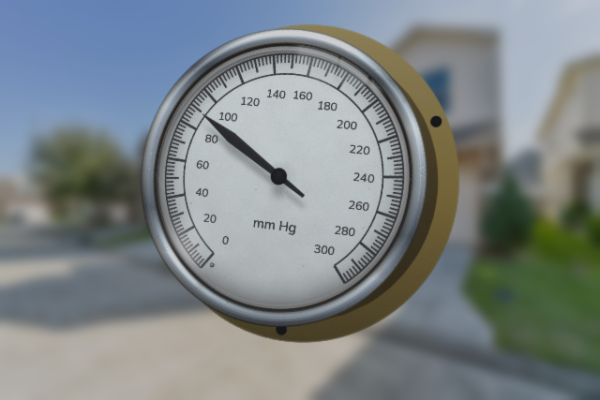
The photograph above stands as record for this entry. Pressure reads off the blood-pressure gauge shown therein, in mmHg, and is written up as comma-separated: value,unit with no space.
90,mmHg
